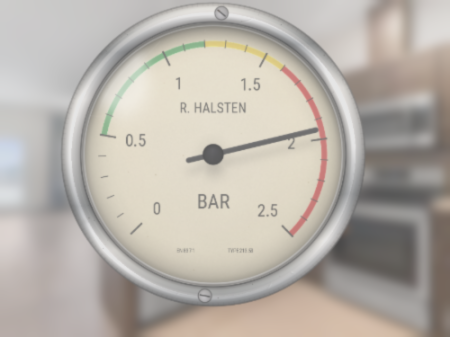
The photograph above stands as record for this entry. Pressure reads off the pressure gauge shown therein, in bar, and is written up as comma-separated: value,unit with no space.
1.95,bar
